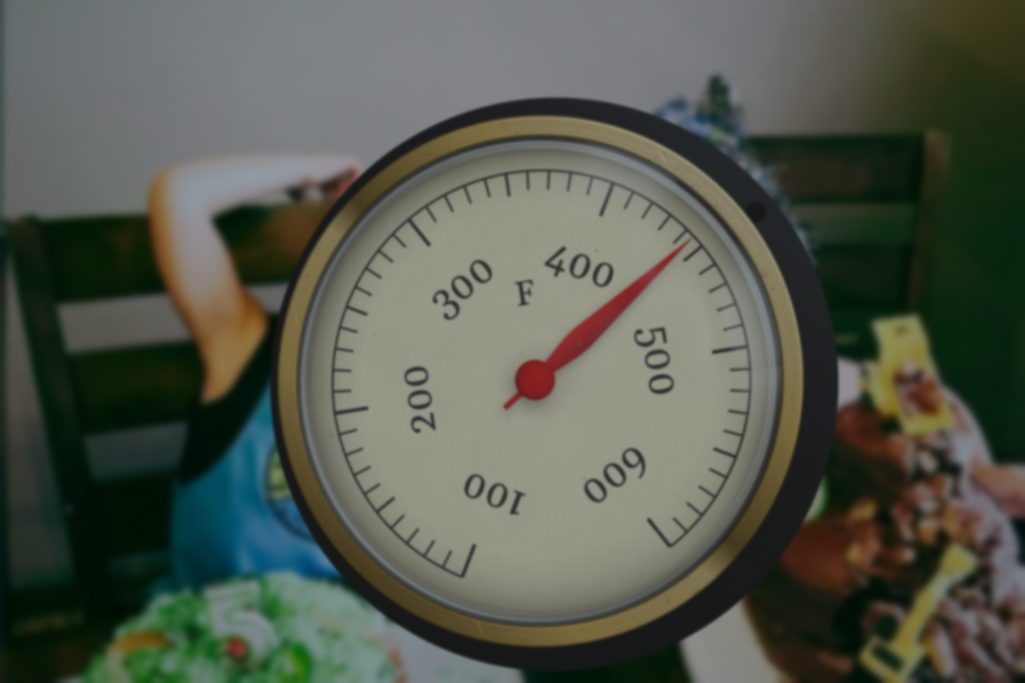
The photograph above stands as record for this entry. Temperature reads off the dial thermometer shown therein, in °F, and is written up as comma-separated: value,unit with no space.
445,°F
